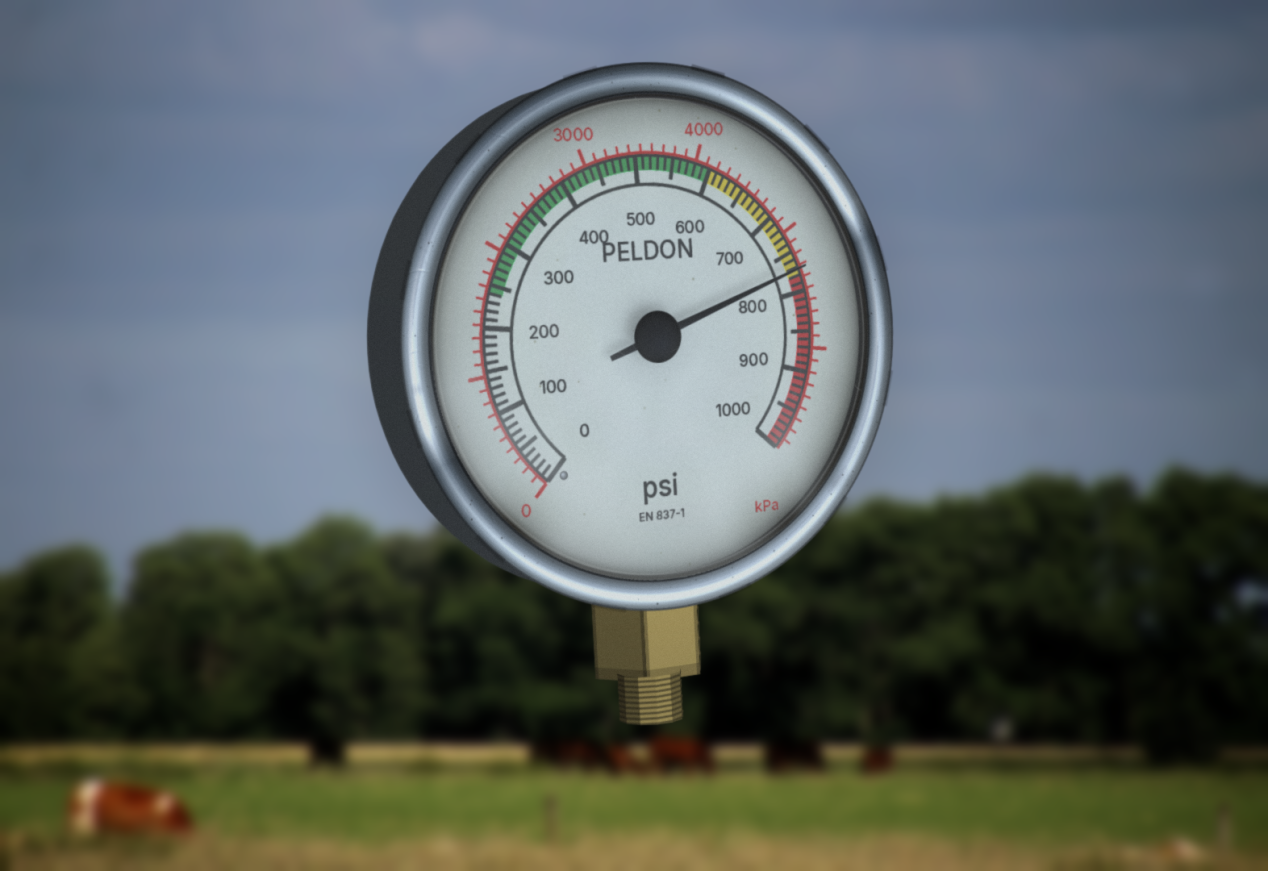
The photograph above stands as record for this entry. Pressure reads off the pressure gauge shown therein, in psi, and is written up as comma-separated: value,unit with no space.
770,psi
